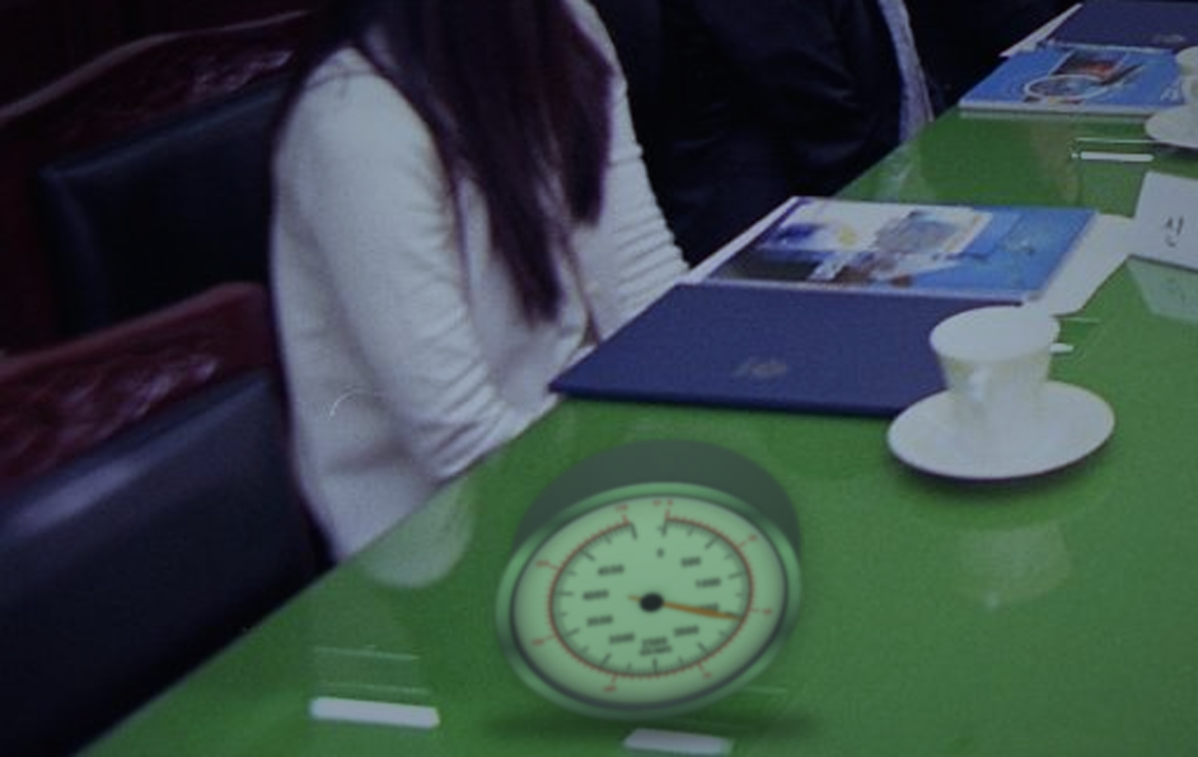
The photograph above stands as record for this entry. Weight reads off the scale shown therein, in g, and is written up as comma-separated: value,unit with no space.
1500,g
